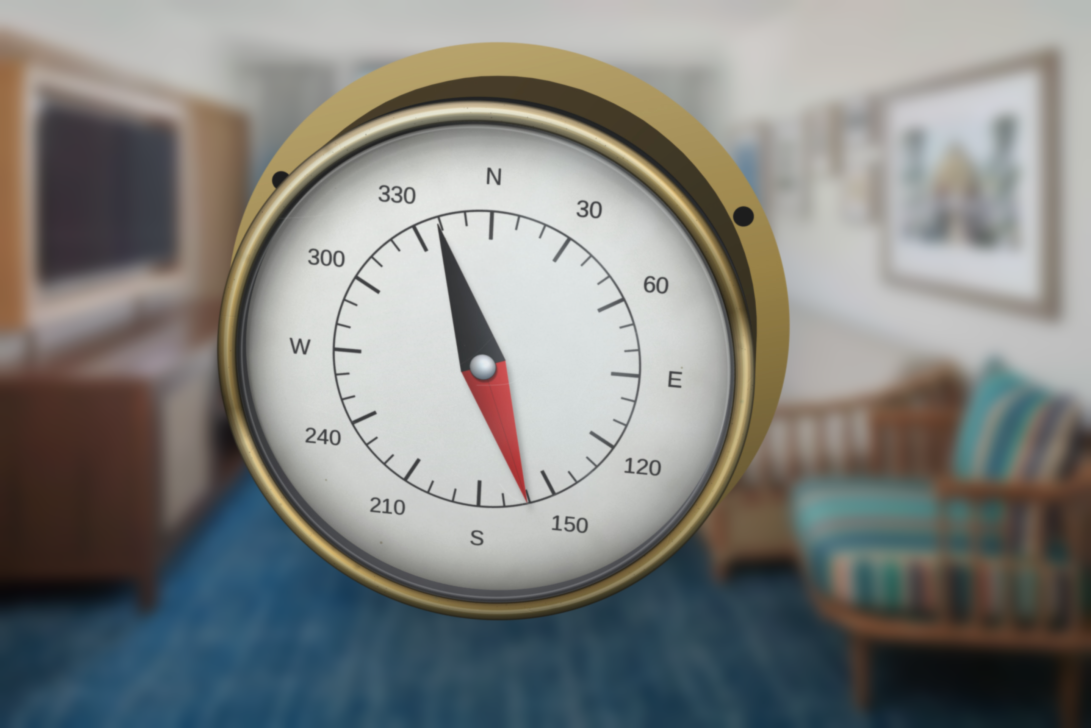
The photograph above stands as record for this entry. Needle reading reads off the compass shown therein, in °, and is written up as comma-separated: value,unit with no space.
160,°
